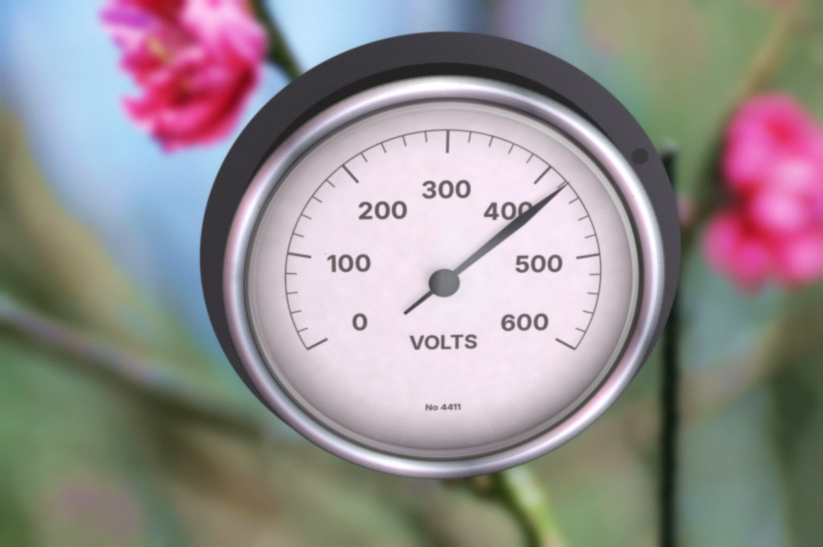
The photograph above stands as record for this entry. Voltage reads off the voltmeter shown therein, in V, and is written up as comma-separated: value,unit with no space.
420,V
